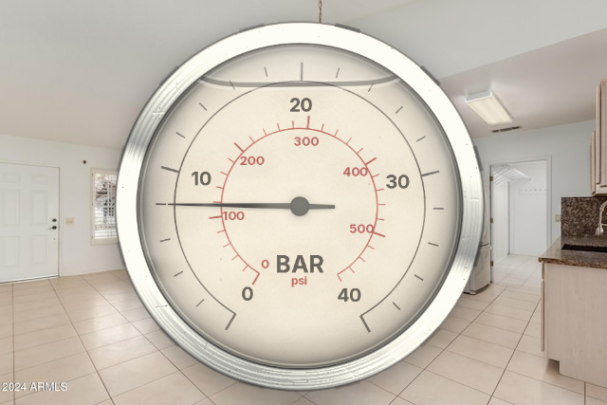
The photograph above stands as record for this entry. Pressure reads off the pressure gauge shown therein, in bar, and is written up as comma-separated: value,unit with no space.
8,bar
